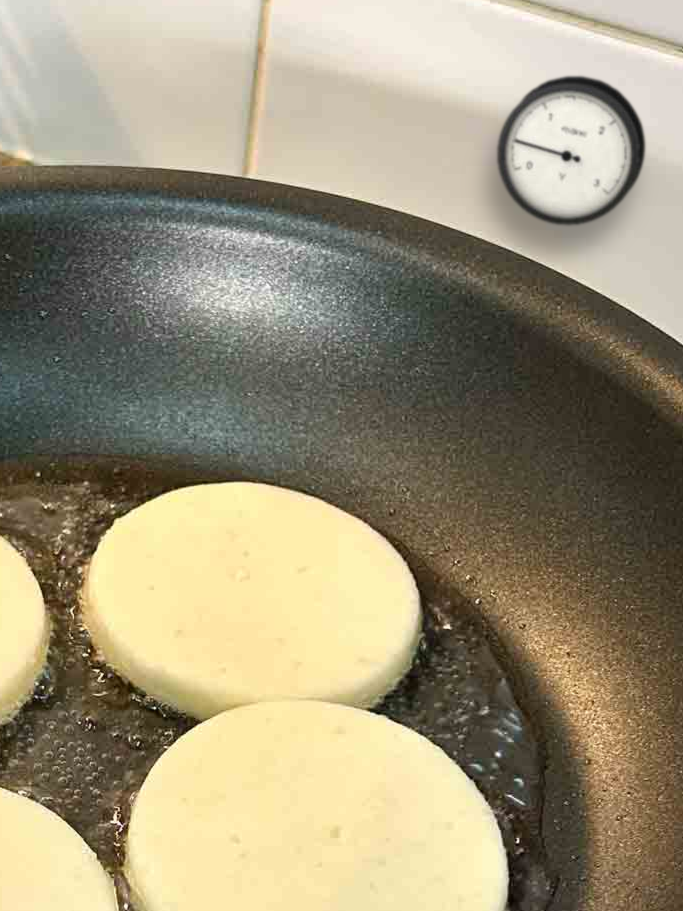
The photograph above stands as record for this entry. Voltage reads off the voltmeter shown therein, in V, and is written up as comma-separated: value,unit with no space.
0.4,V
